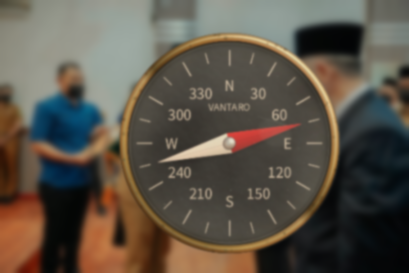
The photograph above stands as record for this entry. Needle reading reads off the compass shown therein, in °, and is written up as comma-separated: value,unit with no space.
75,°
